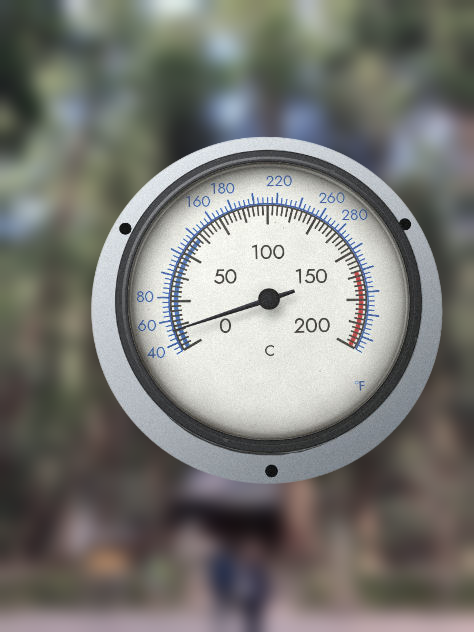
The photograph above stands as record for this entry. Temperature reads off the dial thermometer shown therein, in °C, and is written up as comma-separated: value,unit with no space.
10,°C
